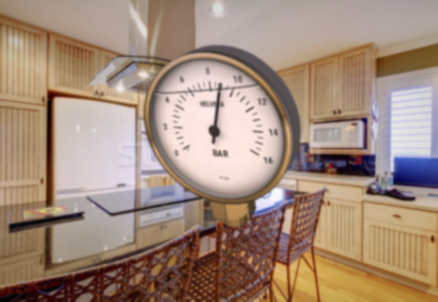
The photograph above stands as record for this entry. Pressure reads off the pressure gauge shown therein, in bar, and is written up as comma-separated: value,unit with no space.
9,bar
